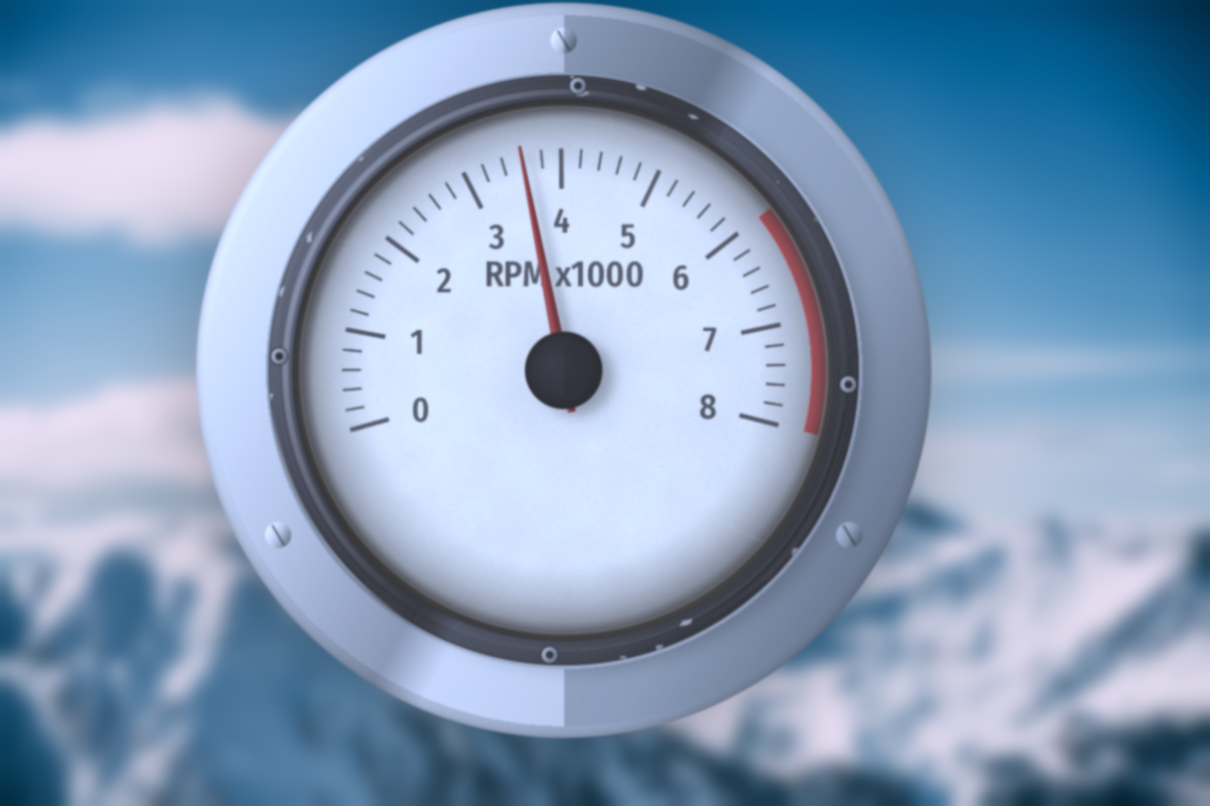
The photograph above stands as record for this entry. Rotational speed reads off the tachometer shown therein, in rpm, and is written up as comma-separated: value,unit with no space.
3600,rpm
